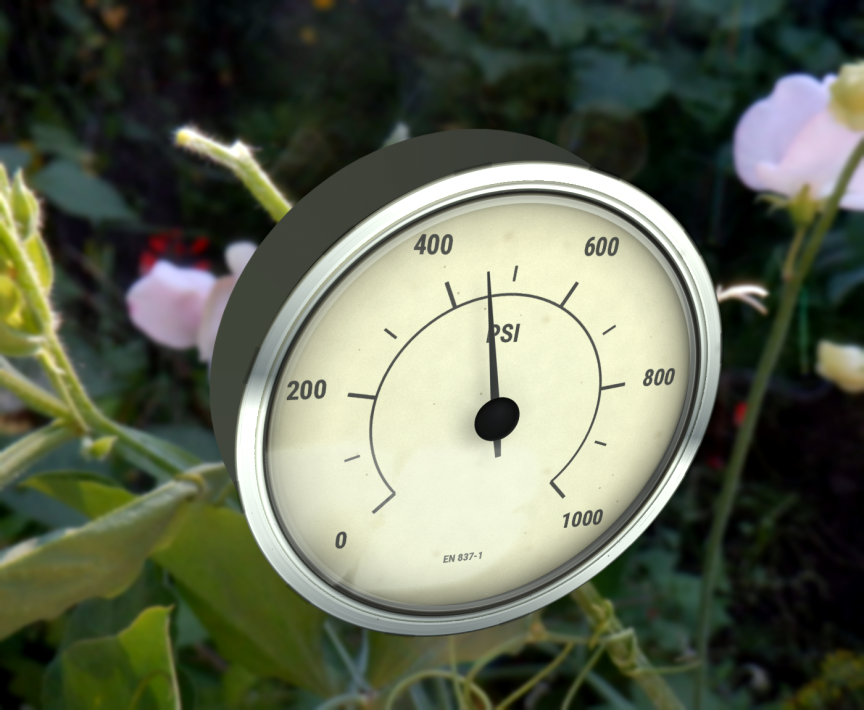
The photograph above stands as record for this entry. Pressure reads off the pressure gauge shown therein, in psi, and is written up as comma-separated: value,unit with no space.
450,psi
